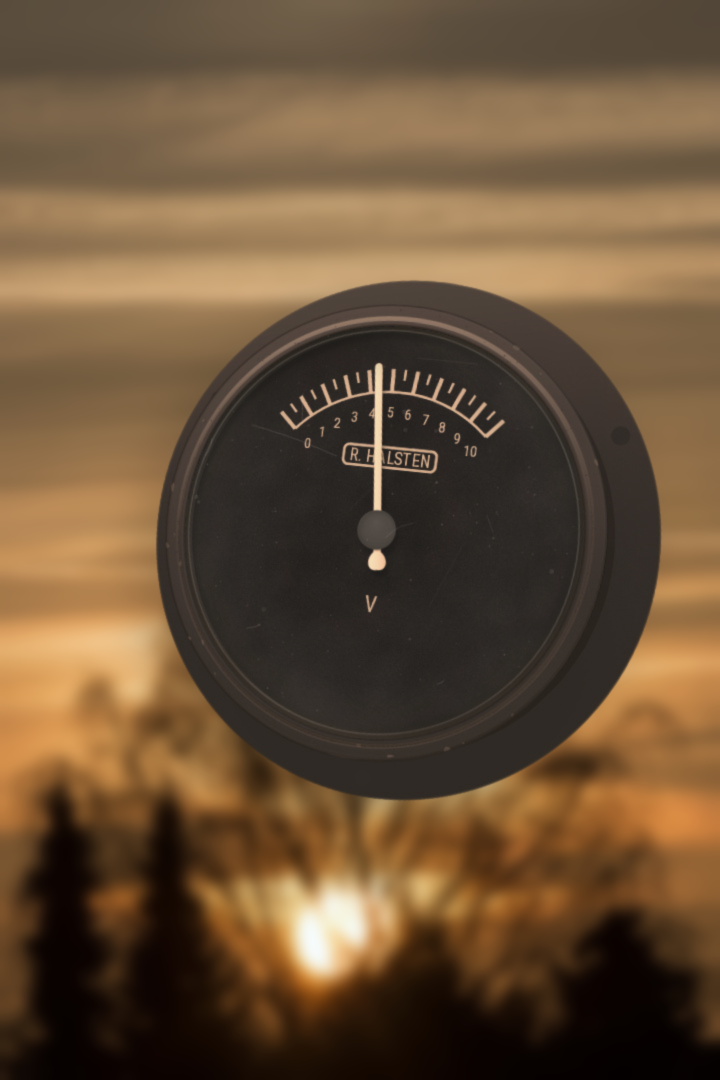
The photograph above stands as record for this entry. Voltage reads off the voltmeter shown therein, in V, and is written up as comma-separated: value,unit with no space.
4.5,V
